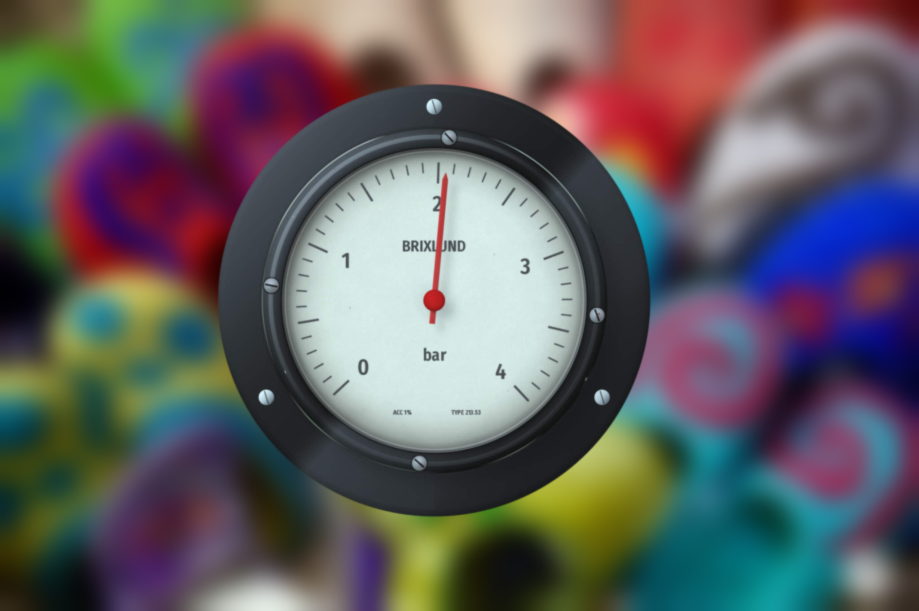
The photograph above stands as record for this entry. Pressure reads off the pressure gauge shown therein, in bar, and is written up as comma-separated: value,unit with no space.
2.05,bar
